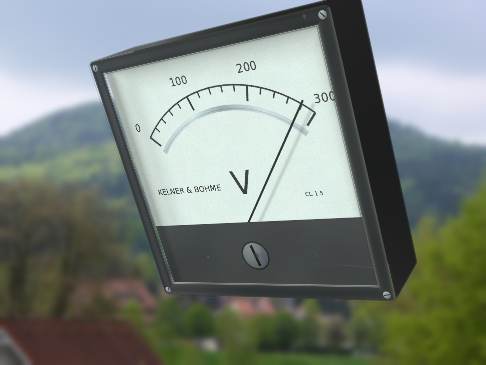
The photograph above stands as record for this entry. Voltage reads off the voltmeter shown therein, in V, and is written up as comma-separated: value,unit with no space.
280,V
